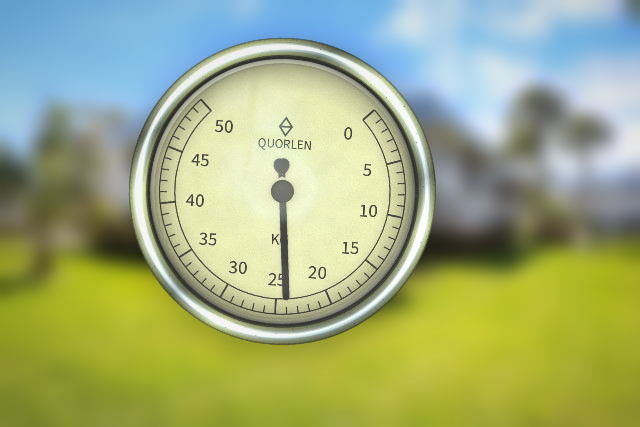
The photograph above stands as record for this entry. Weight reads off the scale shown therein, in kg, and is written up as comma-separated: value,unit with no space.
24,kg
